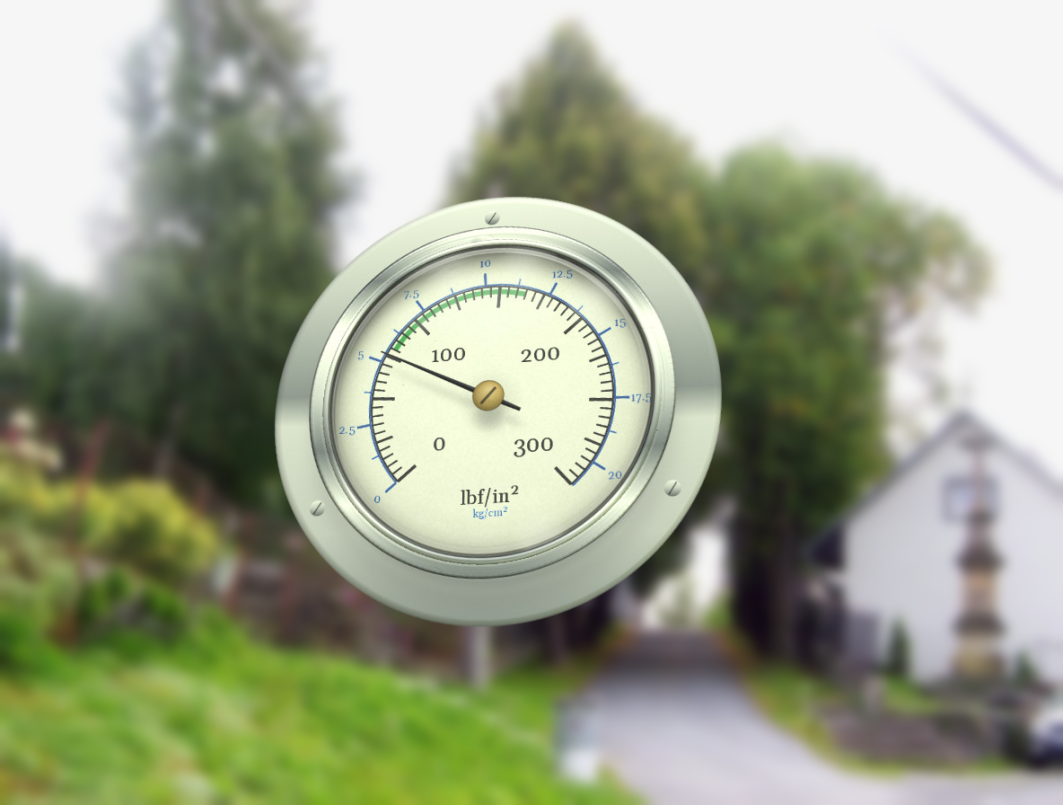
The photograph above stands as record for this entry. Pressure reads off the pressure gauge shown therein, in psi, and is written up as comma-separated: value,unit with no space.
75,psi
